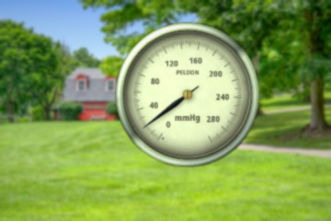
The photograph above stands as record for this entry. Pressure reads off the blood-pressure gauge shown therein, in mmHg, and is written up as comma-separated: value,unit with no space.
20,mmHg
